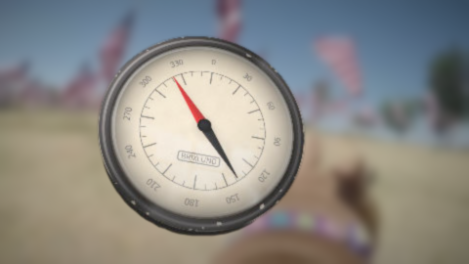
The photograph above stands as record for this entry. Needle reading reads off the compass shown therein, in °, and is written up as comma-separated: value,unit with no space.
320,°
